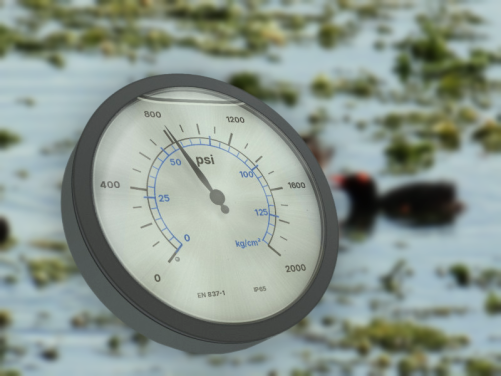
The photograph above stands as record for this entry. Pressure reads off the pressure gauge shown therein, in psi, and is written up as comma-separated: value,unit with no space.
800,psi
